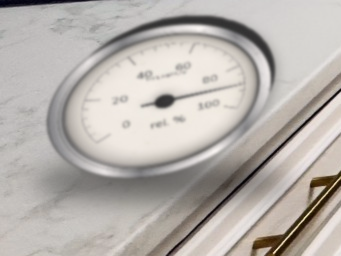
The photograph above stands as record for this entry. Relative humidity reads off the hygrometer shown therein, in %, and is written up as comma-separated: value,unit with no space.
88,%
